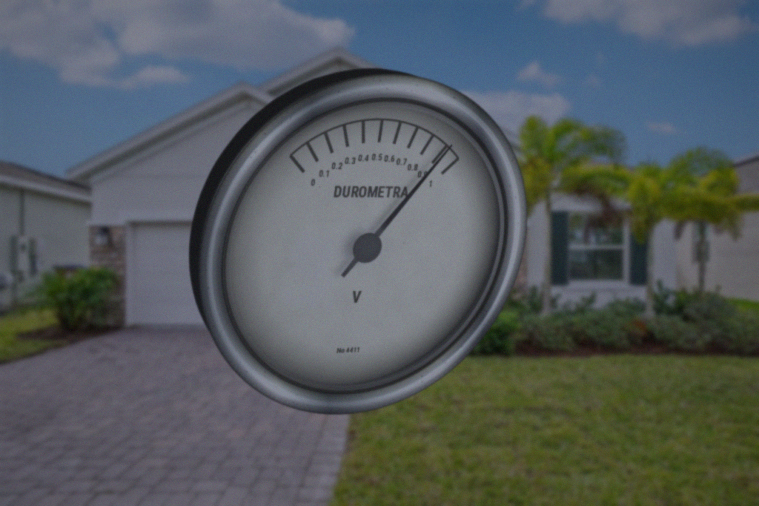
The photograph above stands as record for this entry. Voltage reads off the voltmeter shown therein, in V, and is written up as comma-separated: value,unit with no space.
0.9,V
